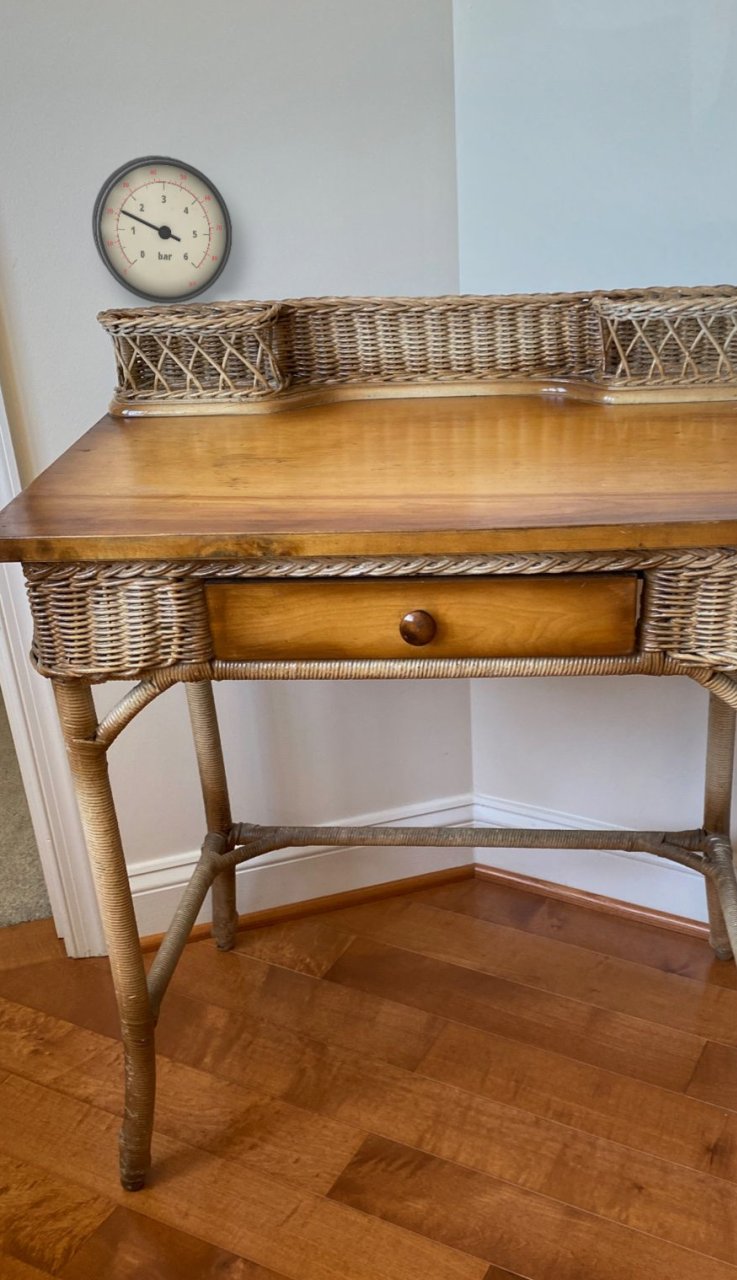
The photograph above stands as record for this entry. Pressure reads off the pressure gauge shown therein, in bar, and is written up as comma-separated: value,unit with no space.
1.5,bar
